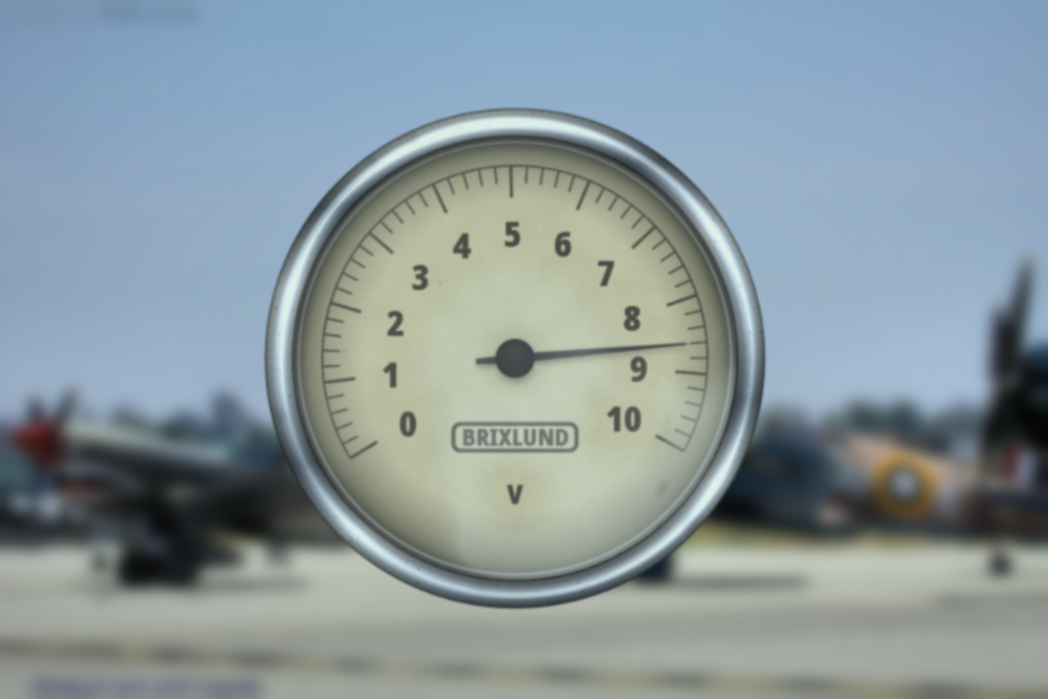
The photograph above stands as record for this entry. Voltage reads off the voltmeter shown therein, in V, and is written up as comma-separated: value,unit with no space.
8.6,V
